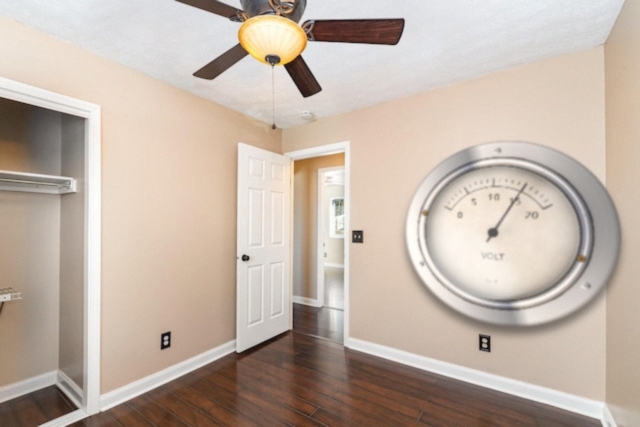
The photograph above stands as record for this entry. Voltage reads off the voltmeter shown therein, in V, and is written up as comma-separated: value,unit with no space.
15,V
